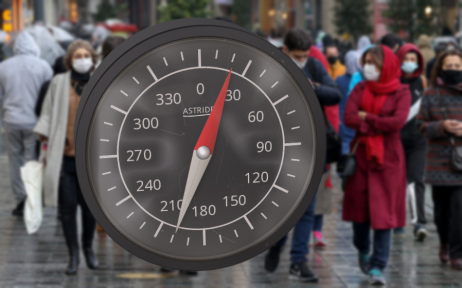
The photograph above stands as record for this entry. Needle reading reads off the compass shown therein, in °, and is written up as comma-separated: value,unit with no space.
20,°
